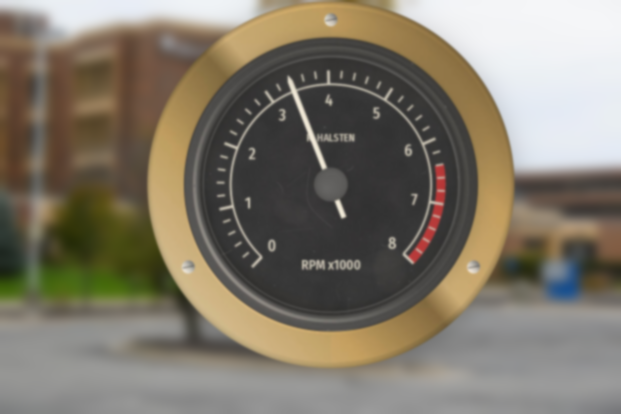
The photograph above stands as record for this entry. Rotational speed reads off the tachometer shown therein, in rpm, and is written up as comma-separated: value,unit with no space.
3400,rpm
